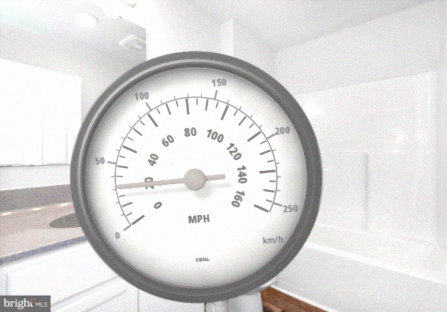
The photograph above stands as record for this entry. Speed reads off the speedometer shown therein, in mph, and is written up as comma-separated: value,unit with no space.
20,mph
